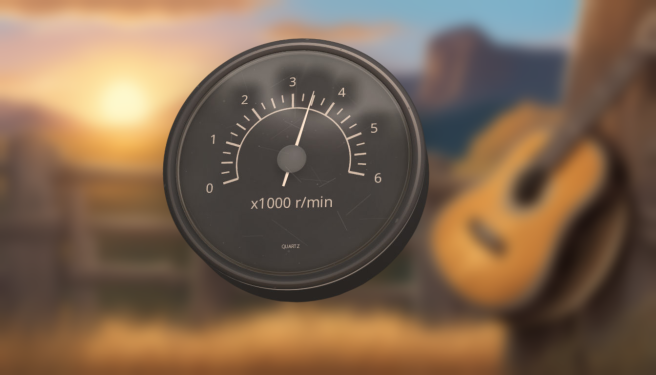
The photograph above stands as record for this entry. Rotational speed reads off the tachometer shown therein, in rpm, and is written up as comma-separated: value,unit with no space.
3500,rpm
